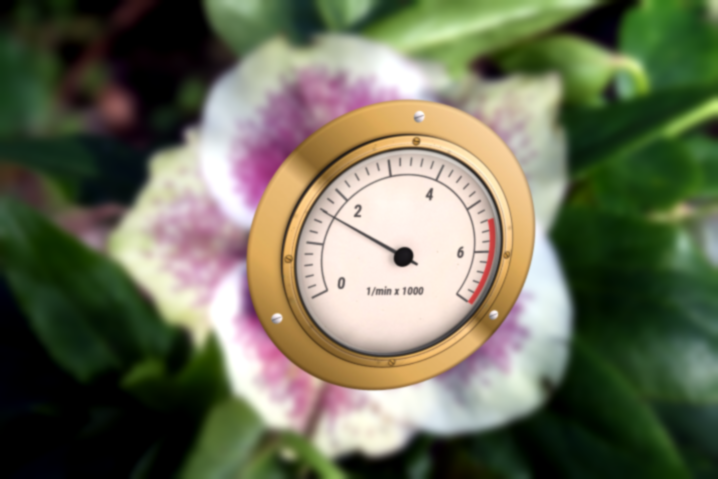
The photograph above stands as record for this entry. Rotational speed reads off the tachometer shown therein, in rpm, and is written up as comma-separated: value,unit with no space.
1600,rpm
